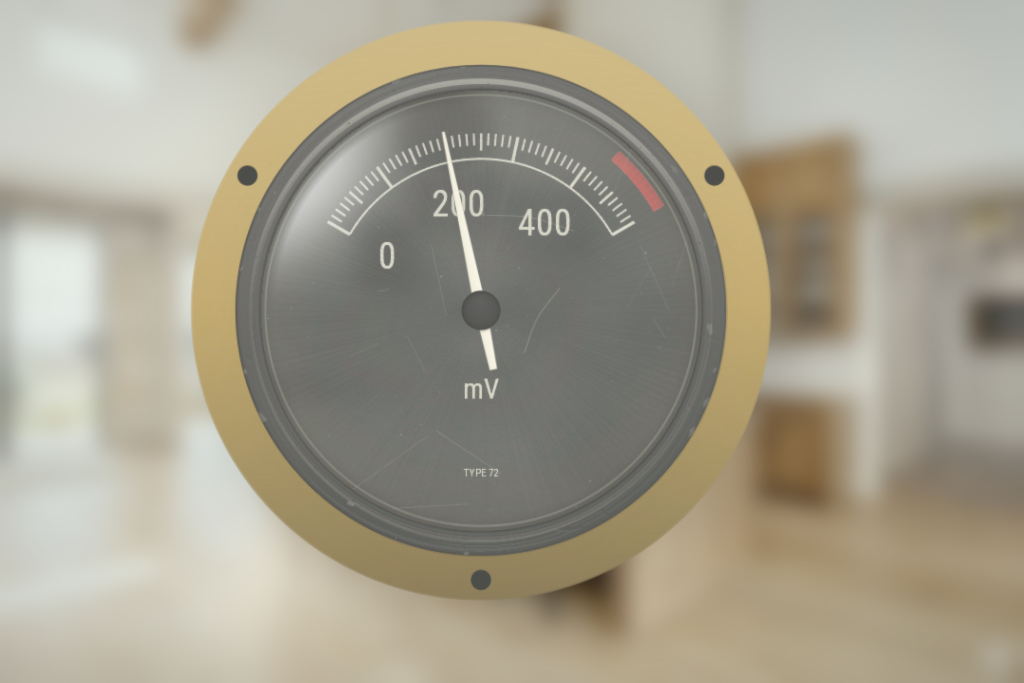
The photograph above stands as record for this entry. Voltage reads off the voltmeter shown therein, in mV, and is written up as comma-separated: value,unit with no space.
200,mV
